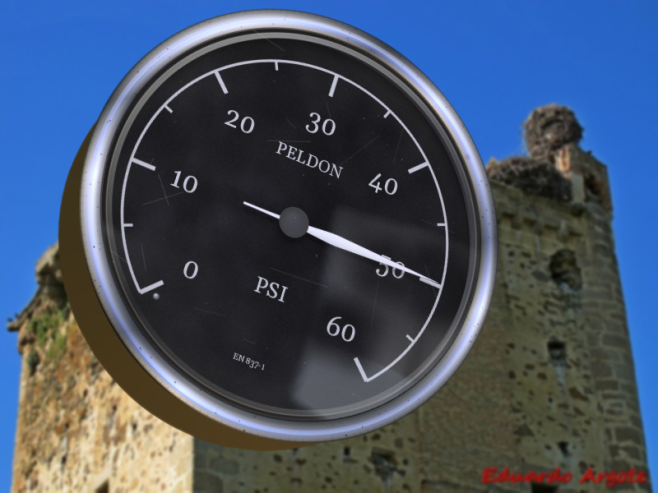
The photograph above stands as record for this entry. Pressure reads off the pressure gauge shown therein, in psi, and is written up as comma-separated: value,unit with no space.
50,psi
